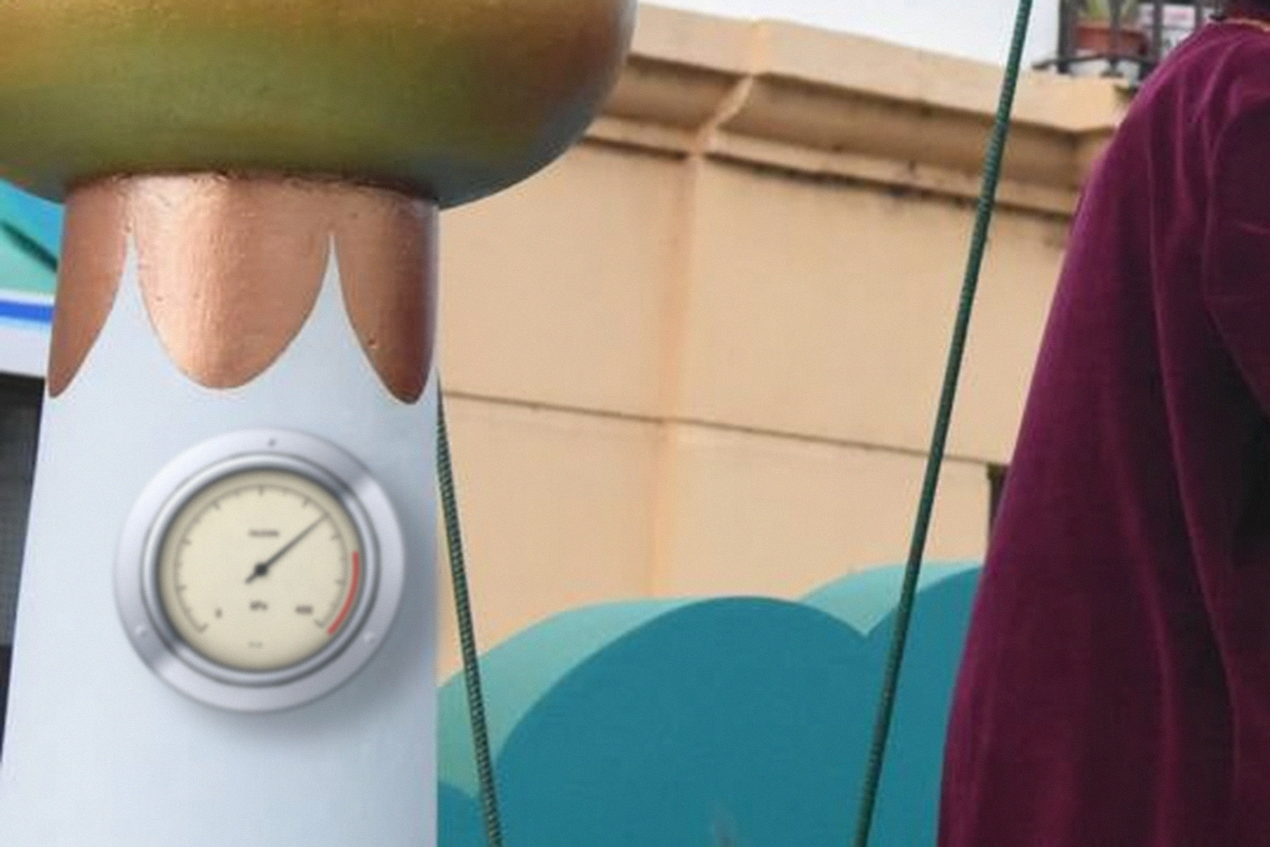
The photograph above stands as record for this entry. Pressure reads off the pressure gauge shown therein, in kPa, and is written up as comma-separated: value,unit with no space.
275,kPa
